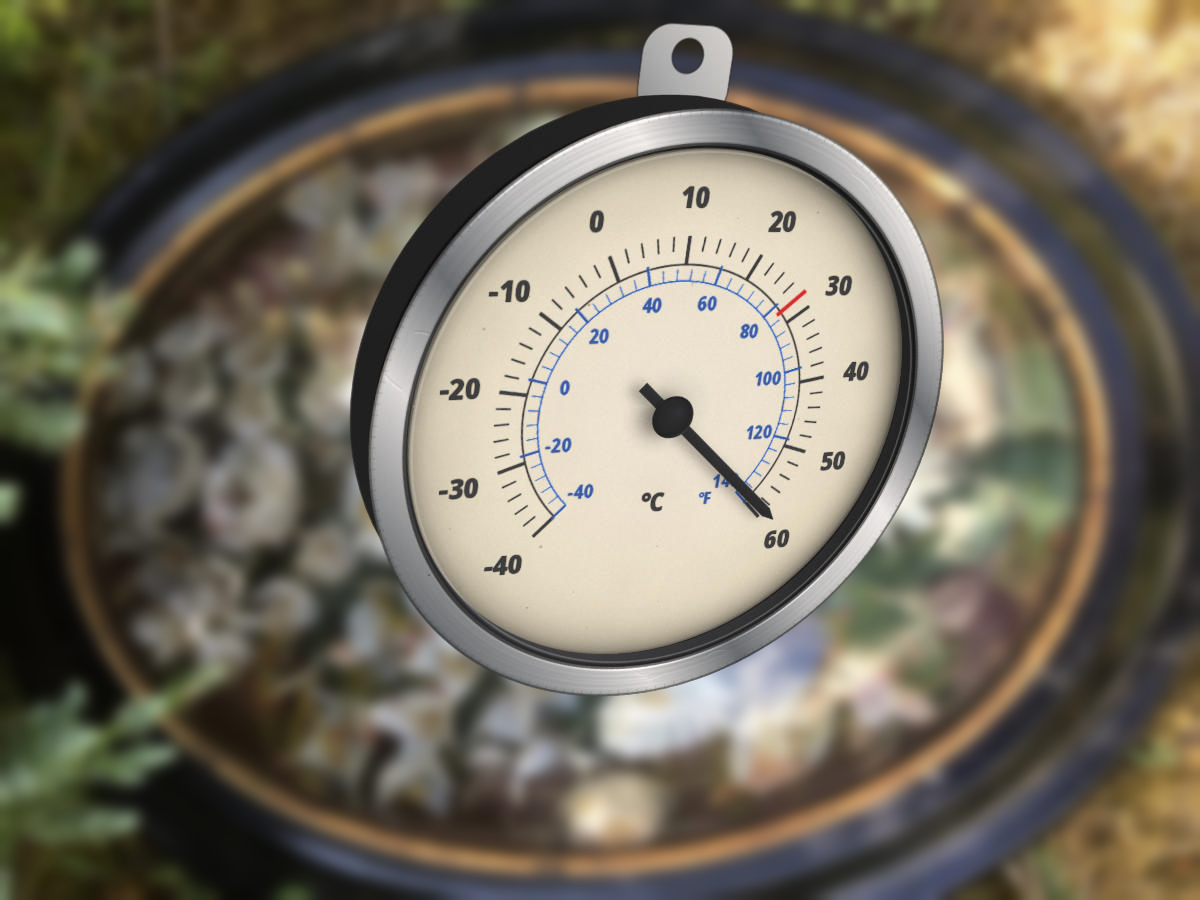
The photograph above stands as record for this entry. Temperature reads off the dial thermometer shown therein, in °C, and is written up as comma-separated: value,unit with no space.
59,°C
